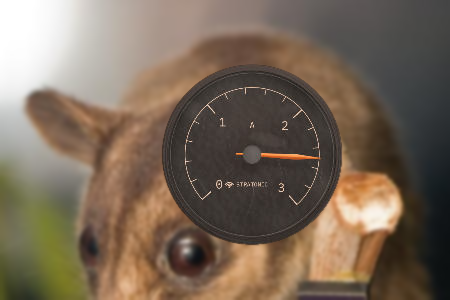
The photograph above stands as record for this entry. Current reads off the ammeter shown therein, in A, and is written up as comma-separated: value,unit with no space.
2.5,A
